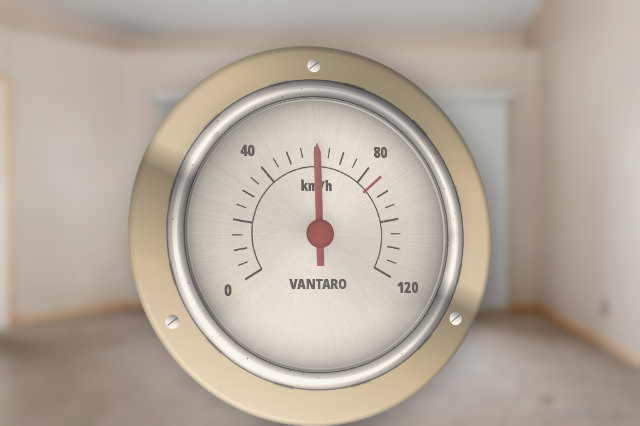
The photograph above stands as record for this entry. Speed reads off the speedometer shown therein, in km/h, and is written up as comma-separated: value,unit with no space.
60,km/h
